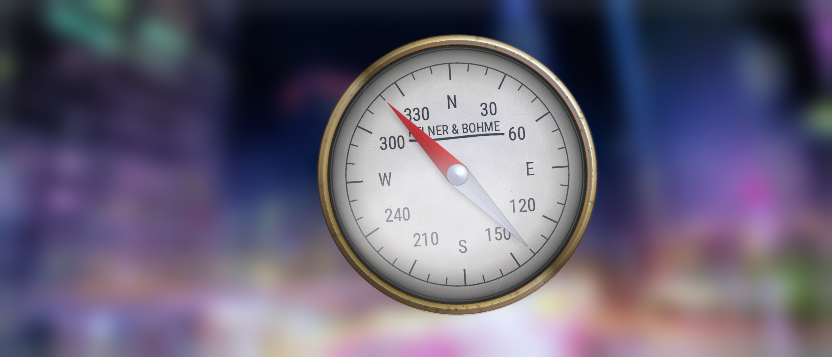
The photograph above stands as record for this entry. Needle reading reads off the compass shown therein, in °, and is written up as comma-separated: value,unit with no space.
320,°
